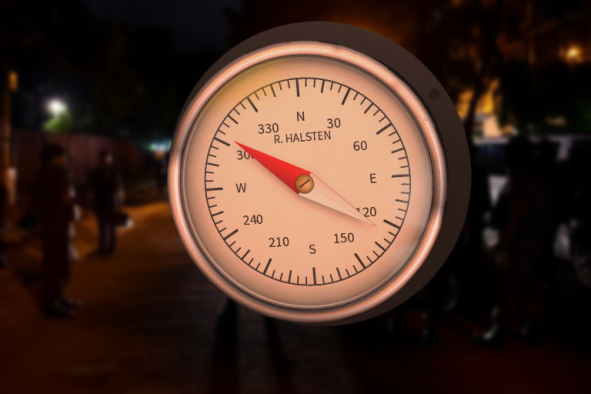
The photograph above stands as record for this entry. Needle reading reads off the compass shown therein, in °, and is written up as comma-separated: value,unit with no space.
305,°
